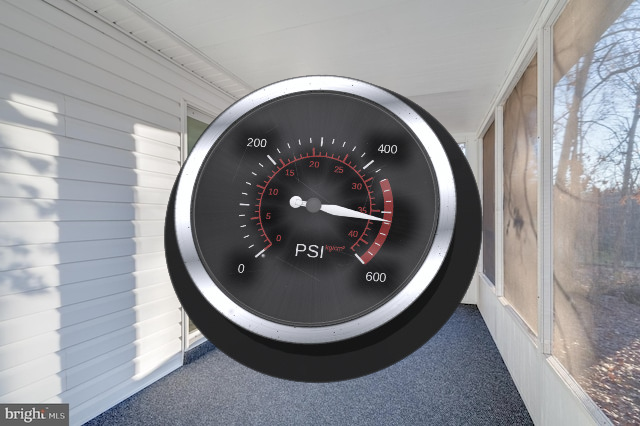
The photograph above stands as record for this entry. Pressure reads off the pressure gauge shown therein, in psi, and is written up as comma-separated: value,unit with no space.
520,psi
